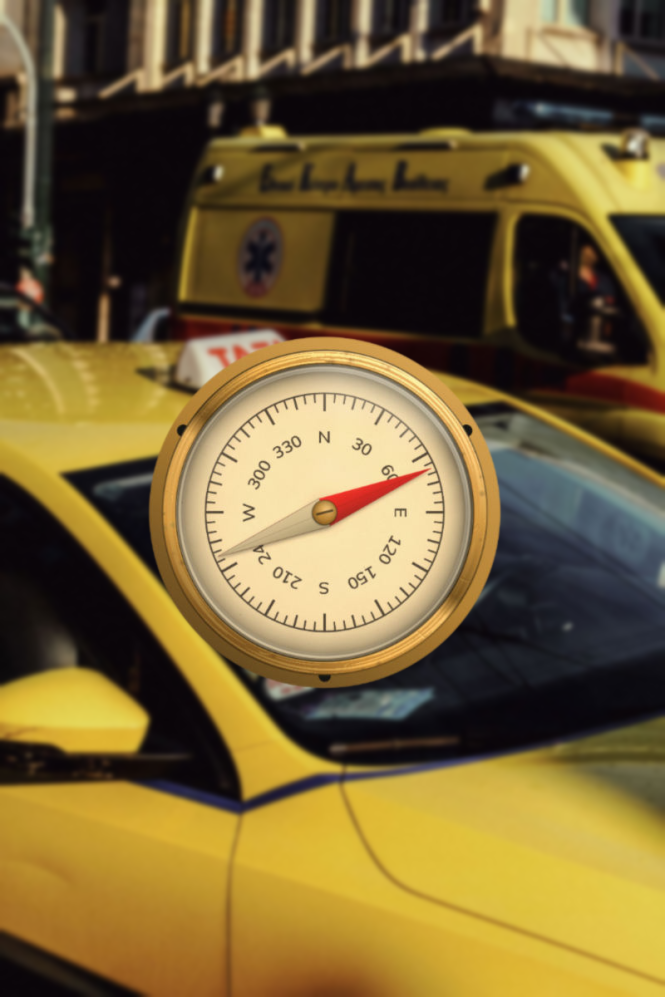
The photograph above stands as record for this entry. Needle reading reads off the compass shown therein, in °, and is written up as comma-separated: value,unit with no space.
67.5,°
